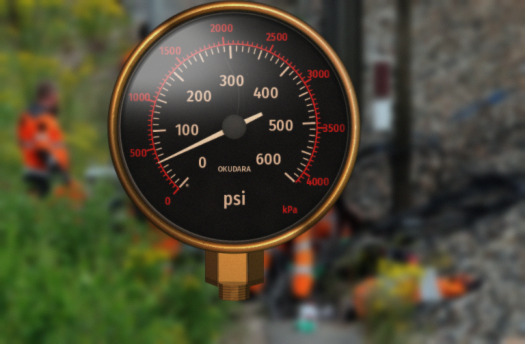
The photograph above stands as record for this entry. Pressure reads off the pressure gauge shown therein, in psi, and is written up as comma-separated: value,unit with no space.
50,psi
